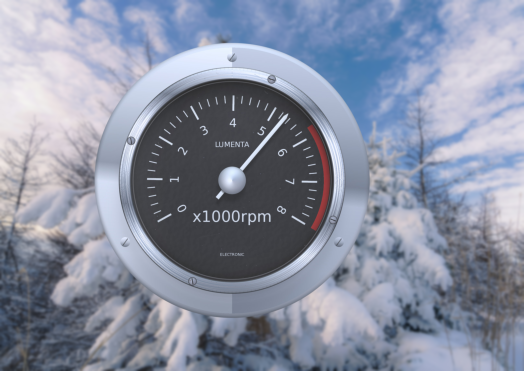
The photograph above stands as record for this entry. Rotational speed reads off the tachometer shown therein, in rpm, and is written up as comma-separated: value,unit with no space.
5300,rpm
